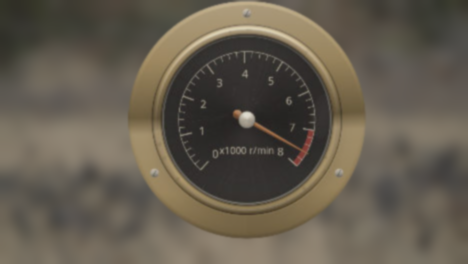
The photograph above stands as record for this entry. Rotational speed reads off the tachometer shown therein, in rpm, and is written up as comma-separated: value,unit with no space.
7600,rpm
